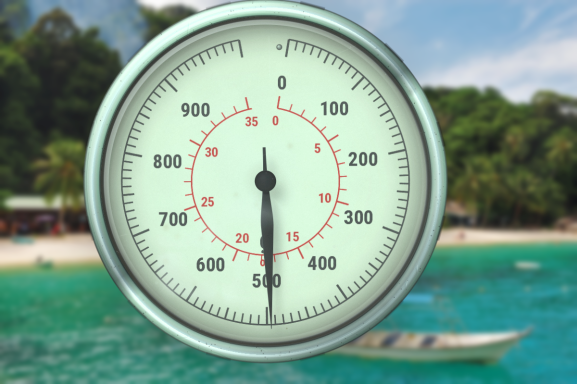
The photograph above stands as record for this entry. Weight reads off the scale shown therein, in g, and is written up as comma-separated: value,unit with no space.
495,g
